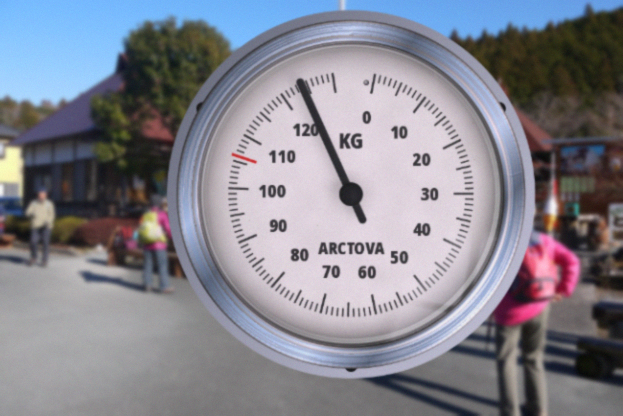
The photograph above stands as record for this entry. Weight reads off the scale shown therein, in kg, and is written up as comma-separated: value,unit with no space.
124,kg
